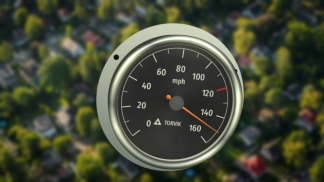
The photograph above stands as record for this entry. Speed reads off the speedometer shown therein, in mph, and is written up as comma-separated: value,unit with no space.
150,mph
